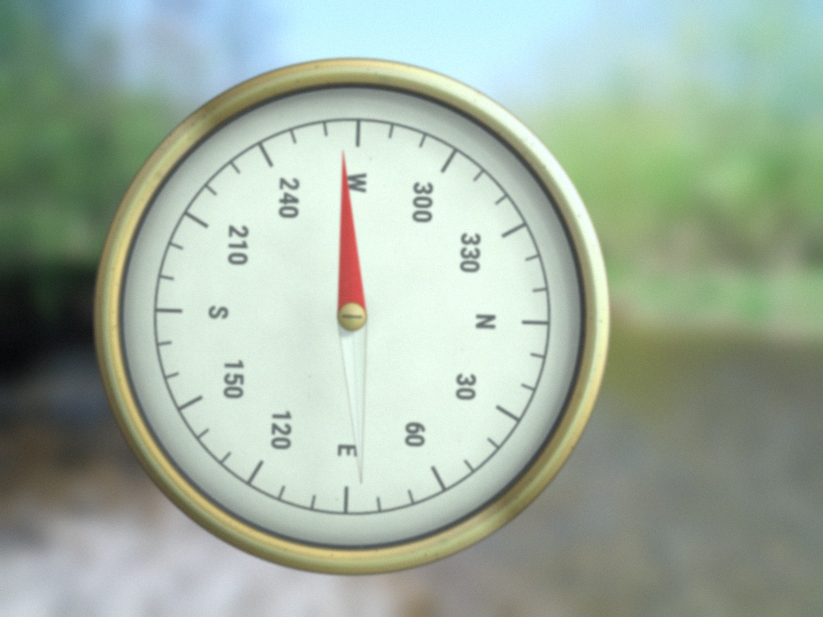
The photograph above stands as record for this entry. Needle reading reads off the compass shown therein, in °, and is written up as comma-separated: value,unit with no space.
265,°
